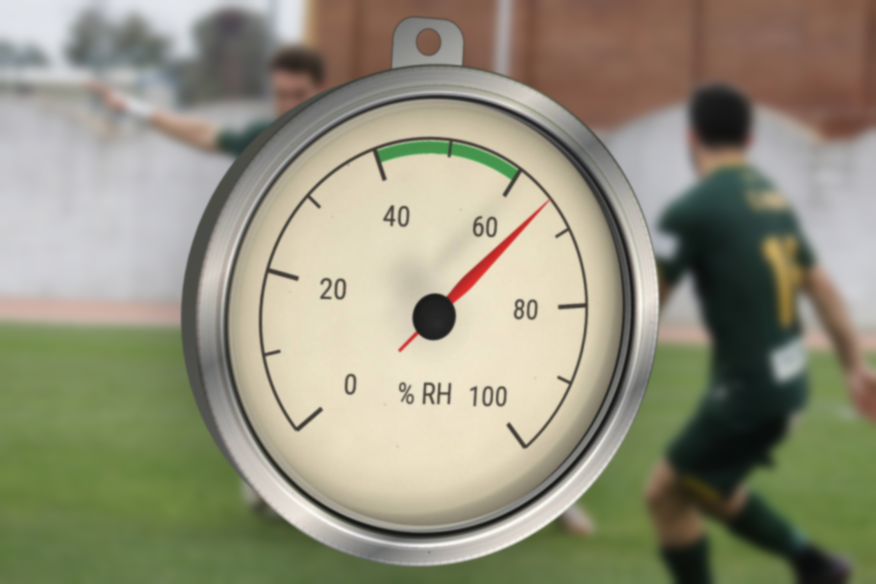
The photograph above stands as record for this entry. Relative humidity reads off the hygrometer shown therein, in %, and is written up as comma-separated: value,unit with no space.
65,%
